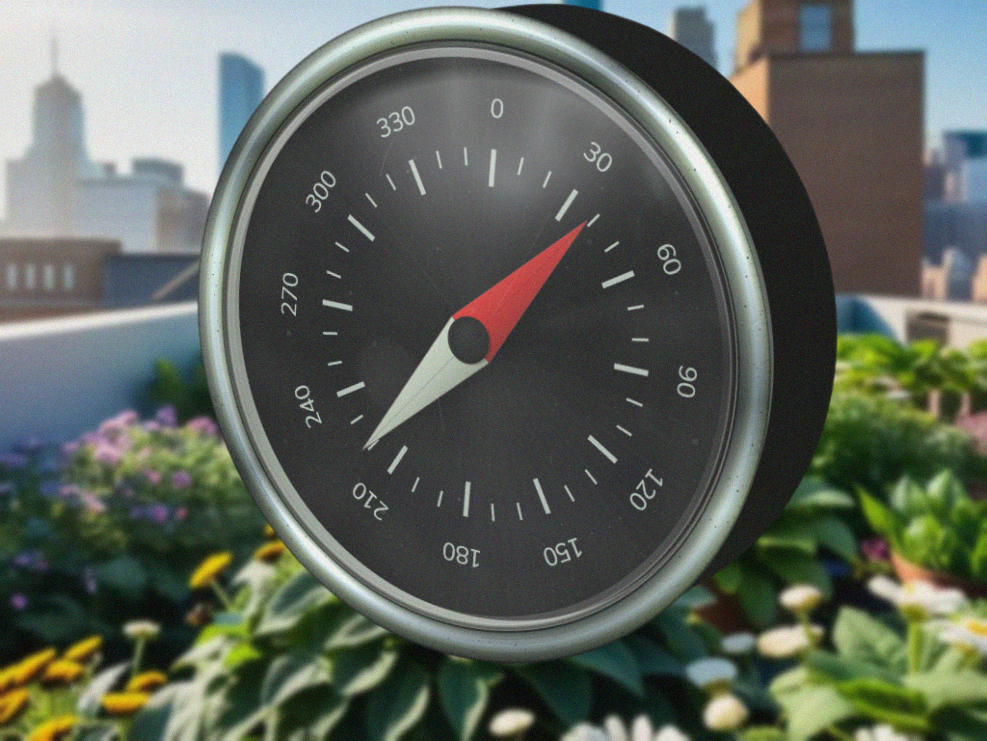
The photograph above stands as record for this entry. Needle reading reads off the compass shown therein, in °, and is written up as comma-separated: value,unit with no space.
40,°
